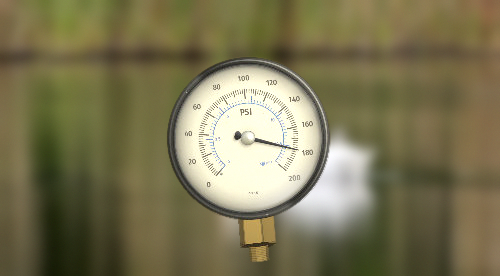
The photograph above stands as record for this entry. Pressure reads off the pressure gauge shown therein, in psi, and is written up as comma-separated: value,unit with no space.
180,psi
